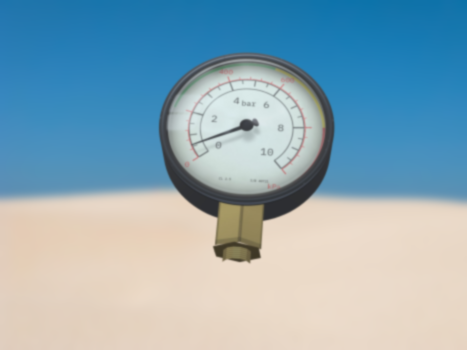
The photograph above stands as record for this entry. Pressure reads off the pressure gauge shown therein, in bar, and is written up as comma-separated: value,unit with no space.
0.5,bar
